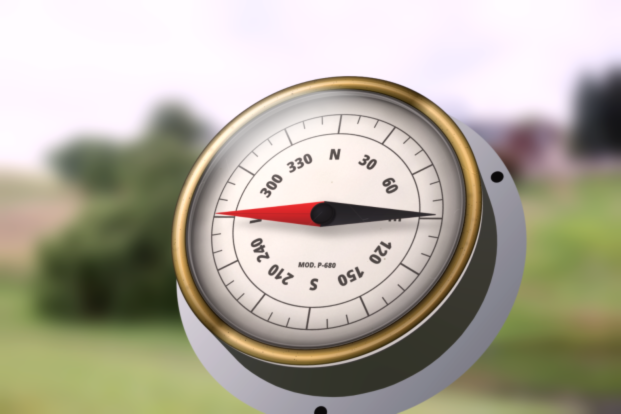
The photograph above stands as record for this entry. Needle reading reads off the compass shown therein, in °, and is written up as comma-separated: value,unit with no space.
270,°
